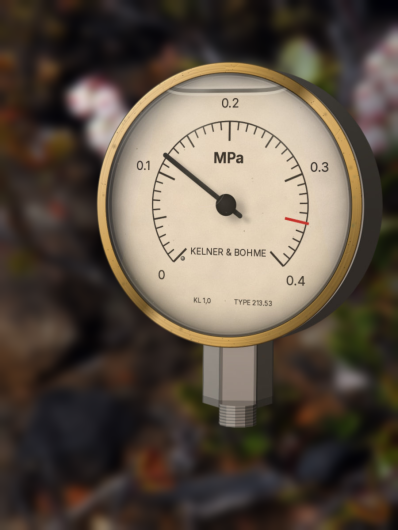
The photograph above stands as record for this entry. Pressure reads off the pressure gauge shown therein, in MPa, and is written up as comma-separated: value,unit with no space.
0.12,MPa
